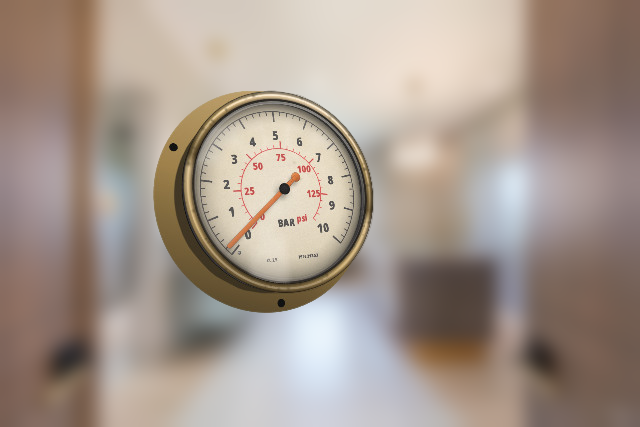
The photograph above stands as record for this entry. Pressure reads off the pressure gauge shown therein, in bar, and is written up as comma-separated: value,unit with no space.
0.2,bar
